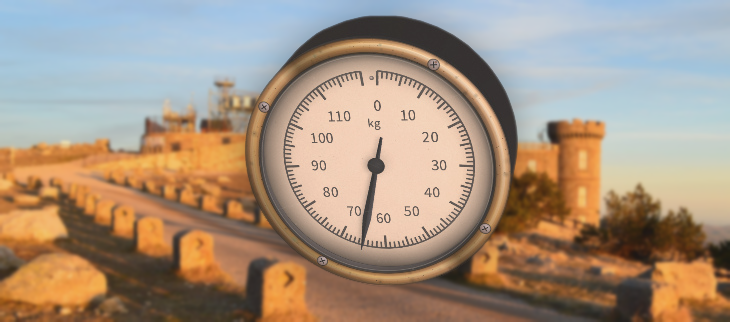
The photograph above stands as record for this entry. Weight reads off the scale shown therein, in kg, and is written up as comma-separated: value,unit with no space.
65,kg
